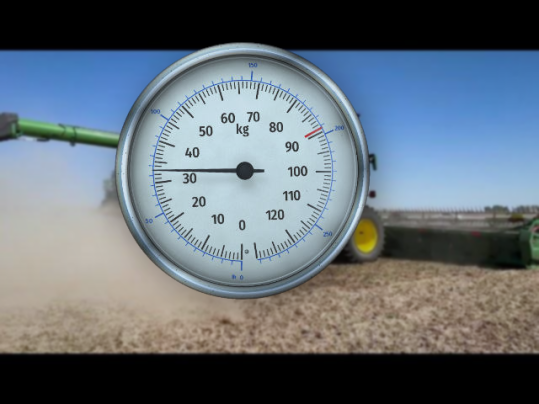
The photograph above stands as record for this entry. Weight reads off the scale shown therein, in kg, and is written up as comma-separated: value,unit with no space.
33,kg
